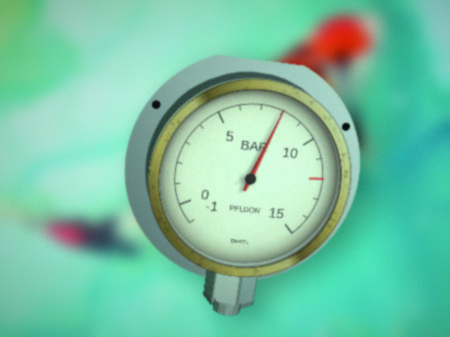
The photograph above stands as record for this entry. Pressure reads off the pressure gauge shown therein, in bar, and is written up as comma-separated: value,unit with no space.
8,bar
